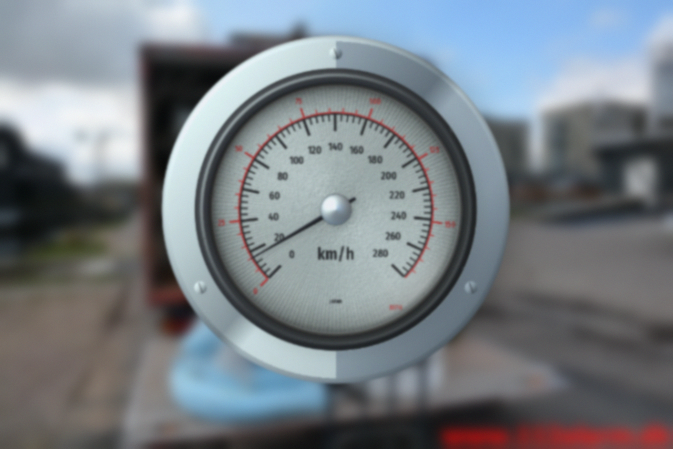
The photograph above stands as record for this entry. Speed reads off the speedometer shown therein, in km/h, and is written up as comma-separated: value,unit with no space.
16,km/h
